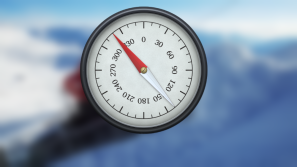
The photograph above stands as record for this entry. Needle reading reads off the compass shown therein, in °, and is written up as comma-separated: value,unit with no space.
320,°
